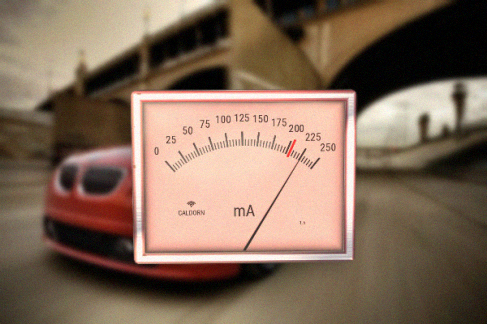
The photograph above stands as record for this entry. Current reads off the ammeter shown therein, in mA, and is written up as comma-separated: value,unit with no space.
225,mA
